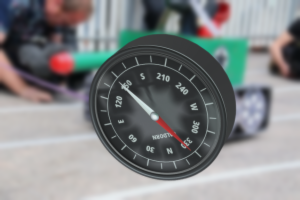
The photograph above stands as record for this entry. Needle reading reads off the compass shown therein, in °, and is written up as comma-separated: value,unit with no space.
330,°
